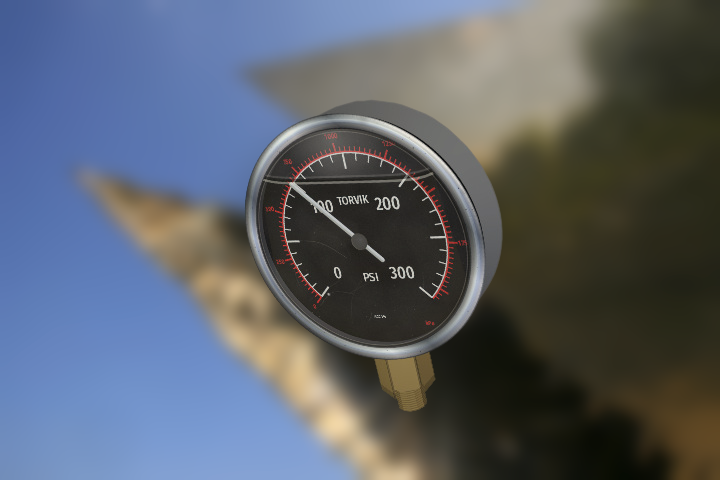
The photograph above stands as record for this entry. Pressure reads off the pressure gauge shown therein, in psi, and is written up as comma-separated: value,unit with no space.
100,psi
